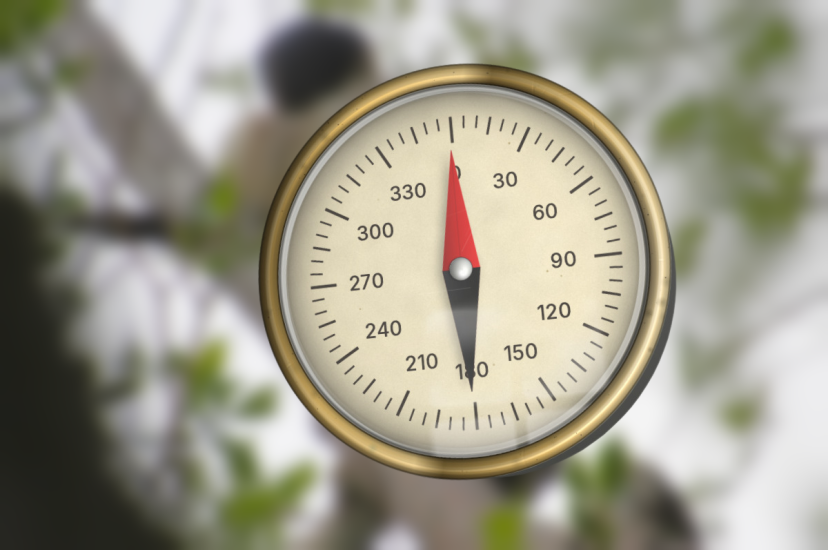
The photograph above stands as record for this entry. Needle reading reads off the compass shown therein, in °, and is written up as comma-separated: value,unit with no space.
0,°
